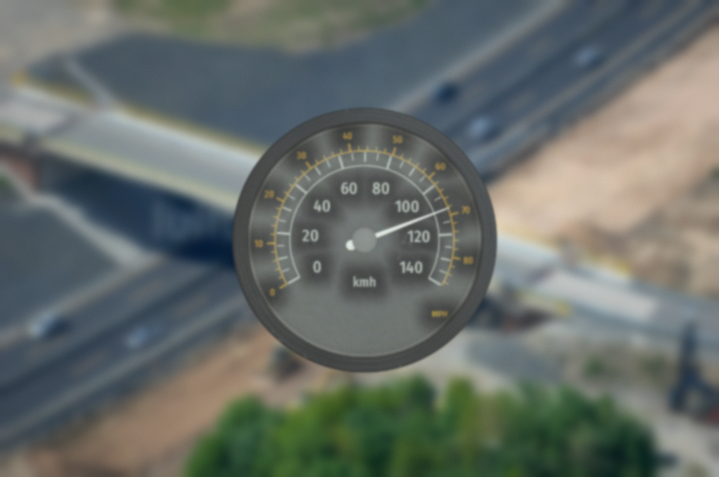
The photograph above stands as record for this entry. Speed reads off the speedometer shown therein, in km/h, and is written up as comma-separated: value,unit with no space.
110,km/h
